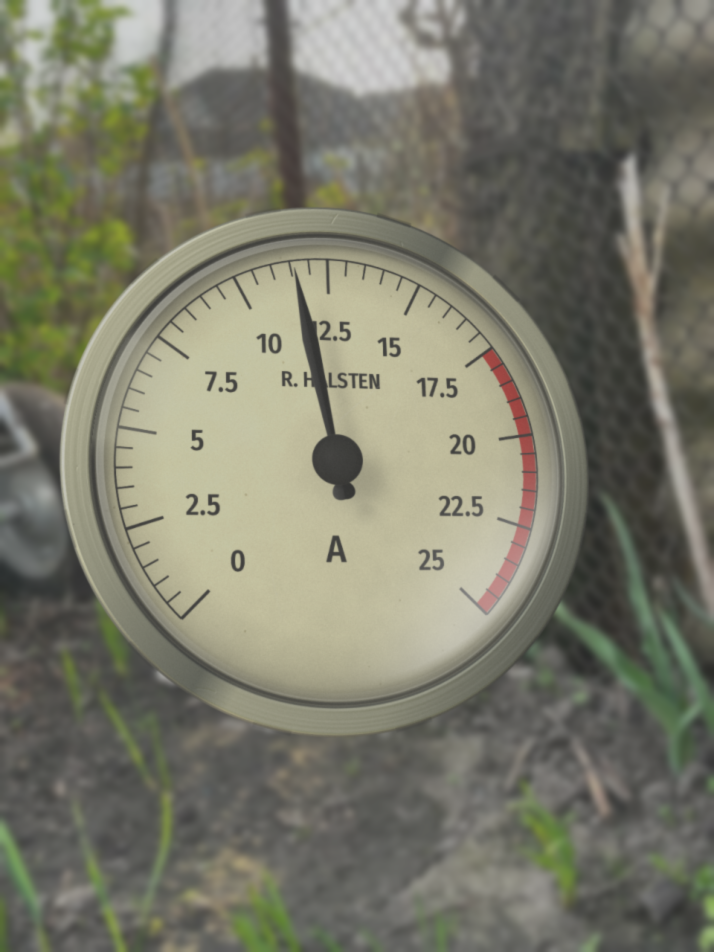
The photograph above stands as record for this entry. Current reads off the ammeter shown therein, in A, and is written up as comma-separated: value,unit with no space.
11.5,A
